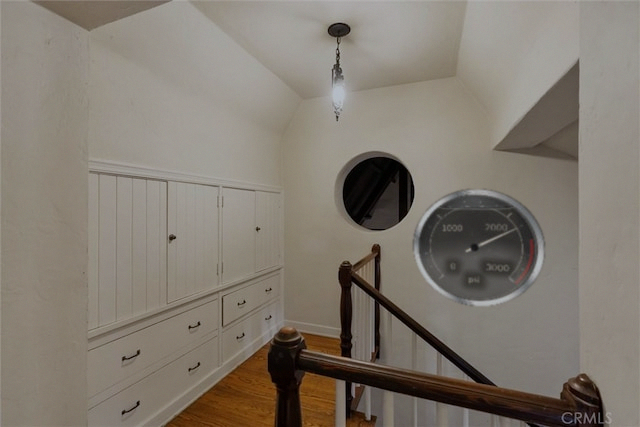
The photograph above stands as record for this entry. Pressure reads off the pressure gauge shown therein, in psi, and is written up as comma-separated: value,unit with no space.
2200,psi
